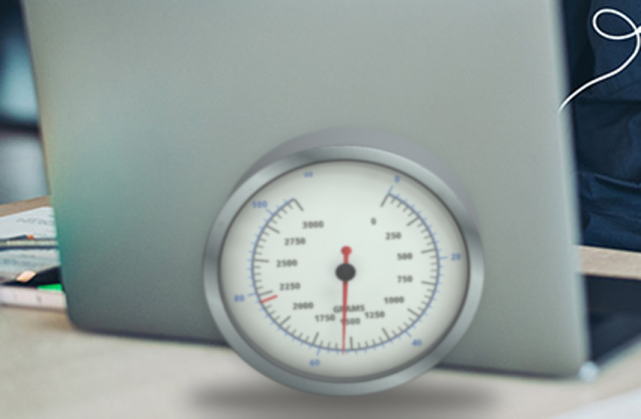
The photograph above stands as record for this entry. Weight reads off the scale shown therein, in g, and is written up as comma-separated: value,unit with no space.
1550,g
